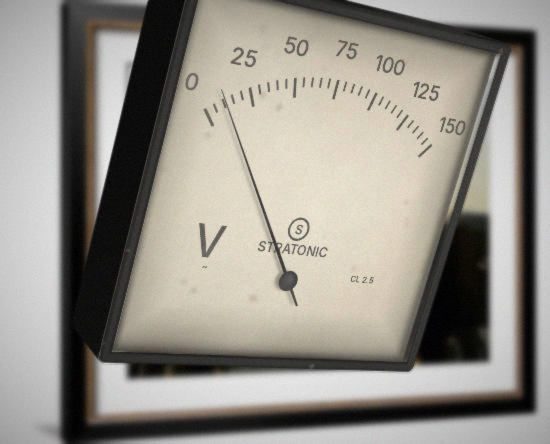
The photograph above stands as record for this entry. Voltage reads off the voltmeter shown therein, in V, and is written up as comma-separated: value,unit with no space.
10,V
